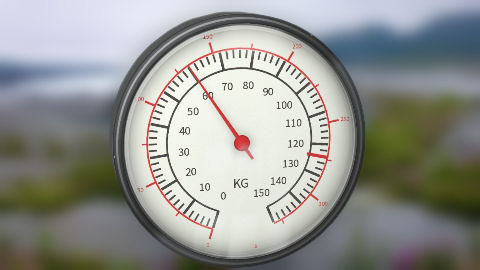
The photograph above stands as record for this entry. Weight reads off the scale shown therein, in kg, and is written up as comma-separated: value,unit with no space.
60,kg
